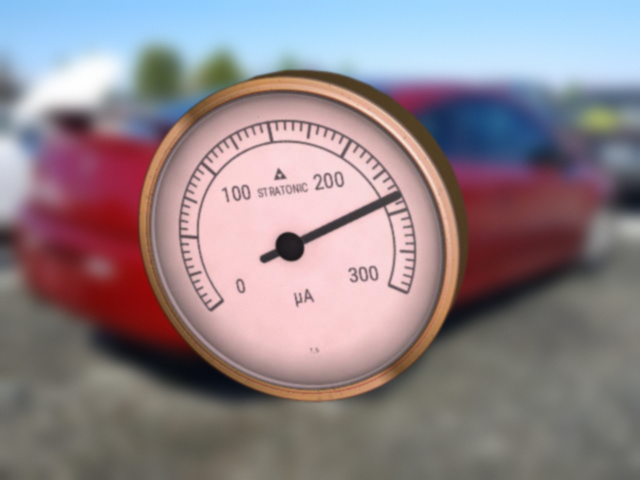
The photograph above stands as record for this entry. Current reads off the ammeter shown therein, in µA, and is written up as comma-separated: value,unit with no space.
240,µA
